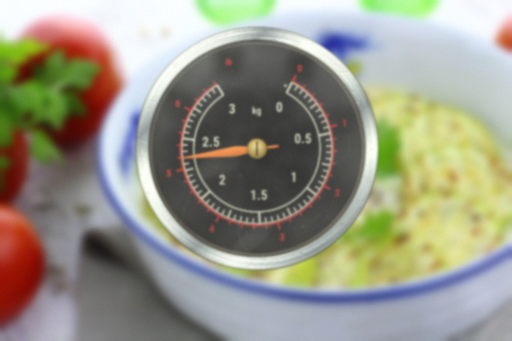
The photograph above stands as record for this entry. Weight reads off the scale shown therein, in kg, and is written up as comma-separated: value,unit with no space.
2.35,kg
